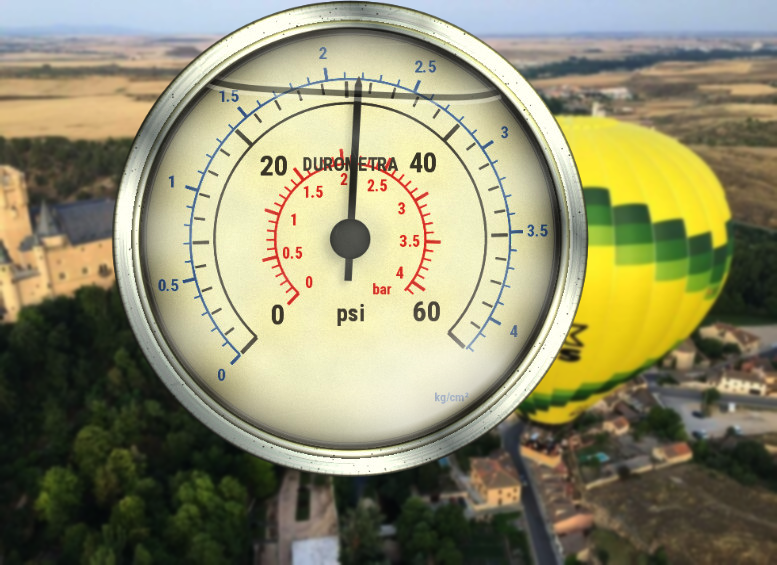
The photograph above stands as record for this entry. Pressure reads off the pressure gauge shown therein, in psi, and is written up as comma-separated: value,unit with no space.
31,psi
